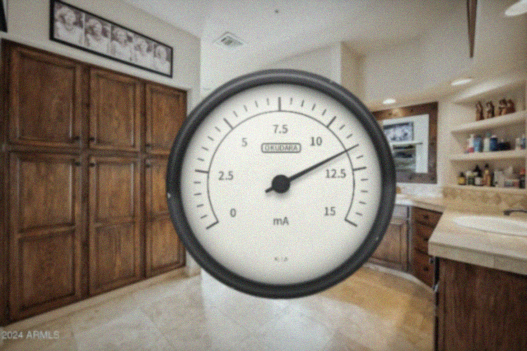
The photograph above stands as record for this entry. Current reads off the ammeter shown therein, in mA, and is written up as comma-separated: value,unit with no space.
11.5,mA
